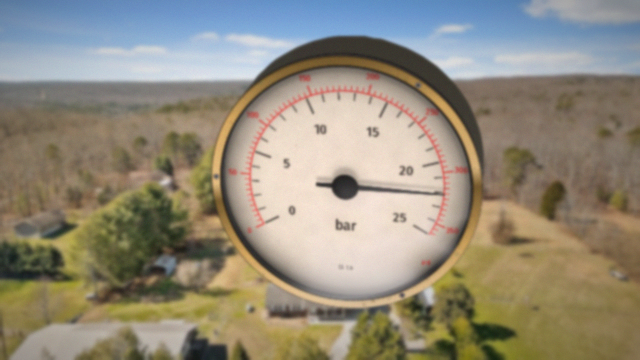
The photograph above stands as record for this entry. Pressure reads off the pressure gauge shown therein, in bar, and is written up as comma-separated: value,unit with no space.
22,bar
